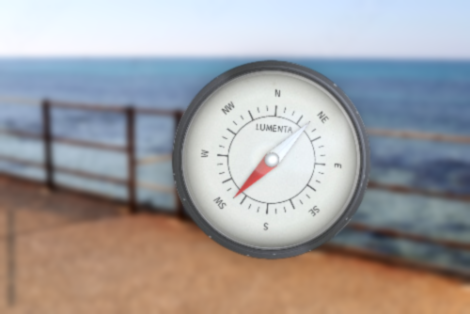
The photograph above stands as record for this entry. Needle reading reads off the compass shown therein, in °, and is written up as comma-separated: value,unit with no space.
220,°
